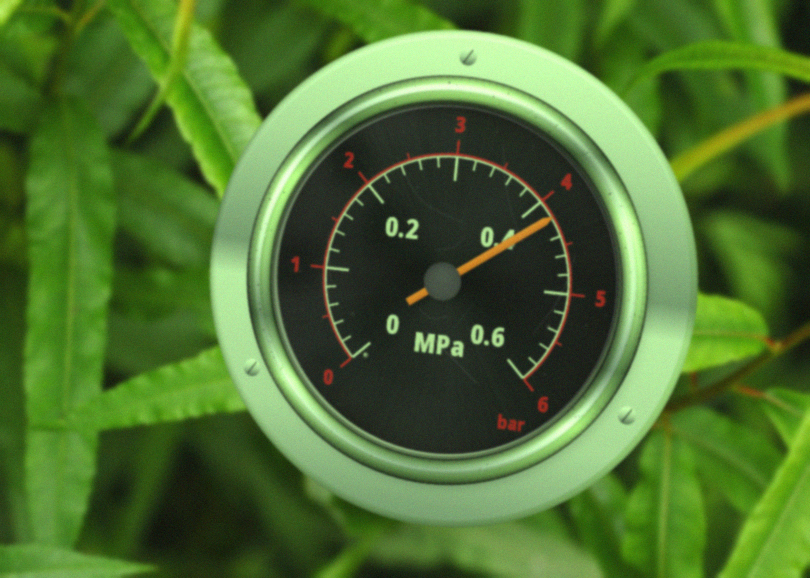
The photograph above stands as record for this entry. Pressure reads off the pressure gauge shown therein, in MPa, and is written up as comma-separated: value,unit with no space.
0.42,MPa
